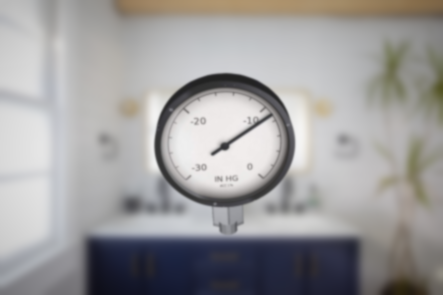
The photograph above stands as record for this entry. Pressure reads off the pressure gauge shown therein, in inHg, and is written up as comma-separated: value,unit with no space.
-9,inHg
